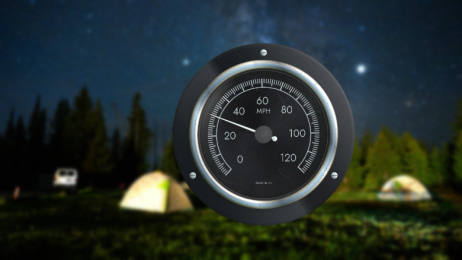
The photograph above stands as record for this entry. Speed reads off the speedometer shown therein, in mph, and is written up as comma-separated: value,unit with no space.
30,mph
